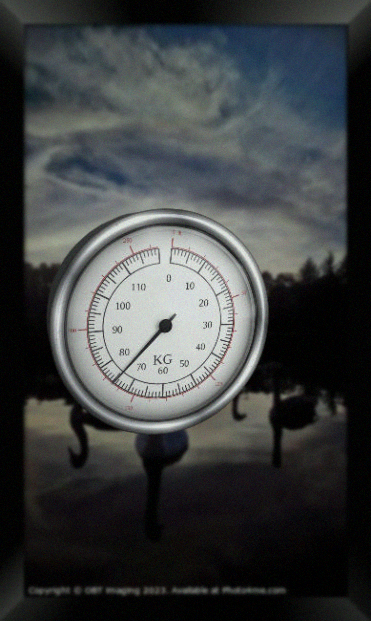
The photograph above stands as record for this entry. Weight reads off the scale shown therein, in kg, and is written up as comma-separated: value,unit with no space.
75,kg
